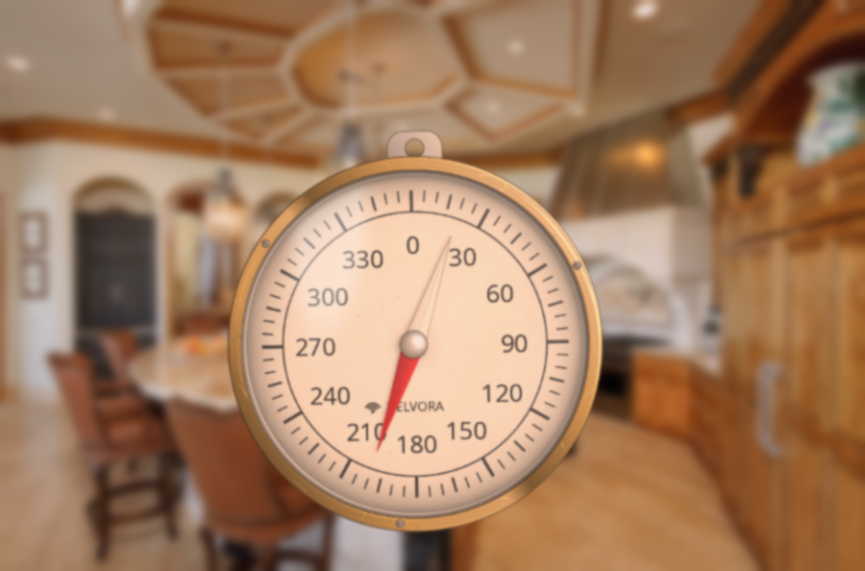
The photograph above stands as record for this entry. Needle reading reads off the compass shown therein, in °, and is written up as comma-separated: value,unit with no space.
200,°
